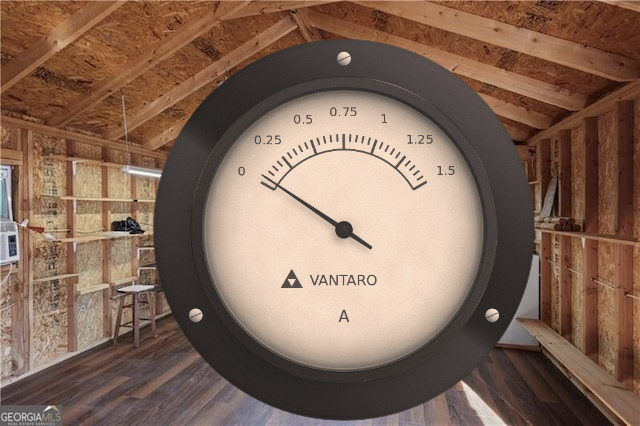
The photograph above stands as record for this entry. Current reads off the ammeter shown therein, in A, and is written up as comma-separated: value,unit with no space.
0.05,A
